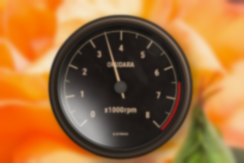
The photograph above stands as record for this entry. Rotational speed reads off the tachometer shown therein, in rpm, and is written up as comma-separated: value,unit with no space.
3500,rpm
